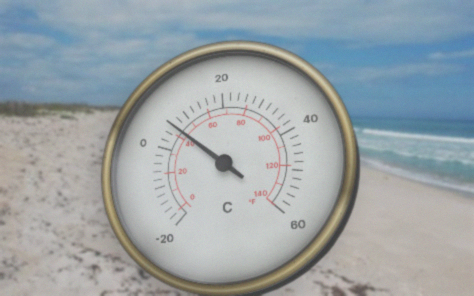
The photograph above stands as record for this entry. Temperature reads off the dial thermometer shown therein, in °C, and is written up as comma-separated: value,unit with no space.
6,°C
